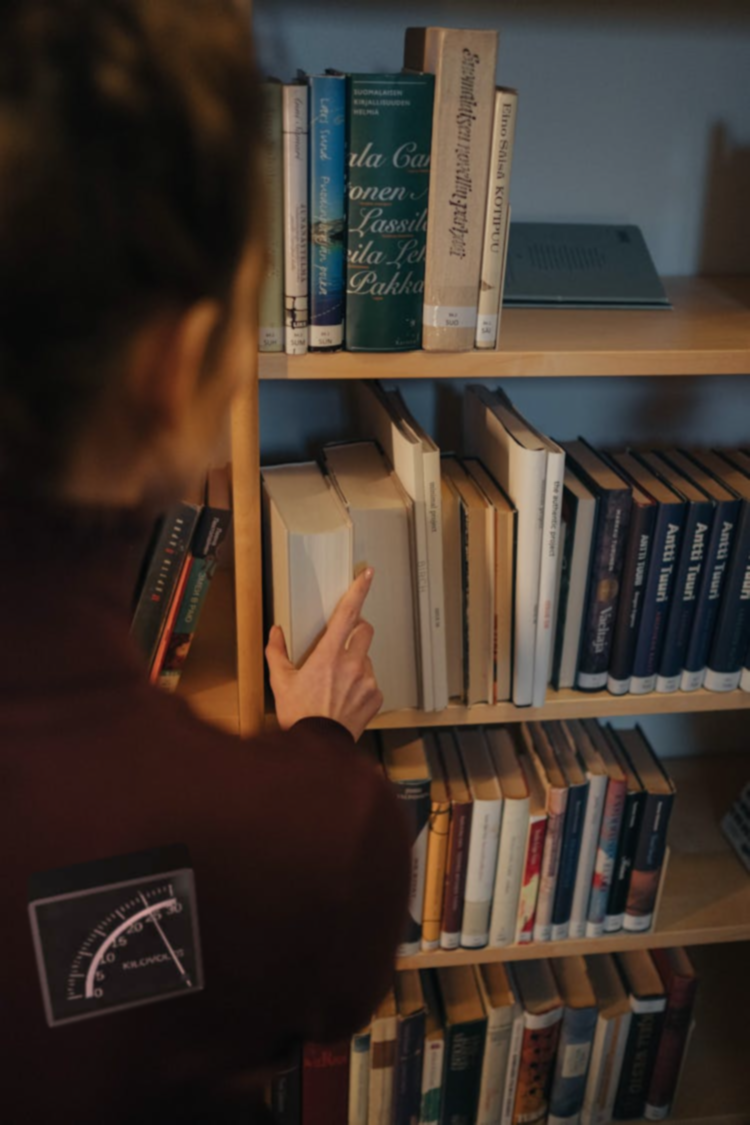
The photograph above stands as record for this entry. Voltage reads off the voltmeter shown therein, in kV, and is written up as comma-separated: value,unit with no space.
25,kV
